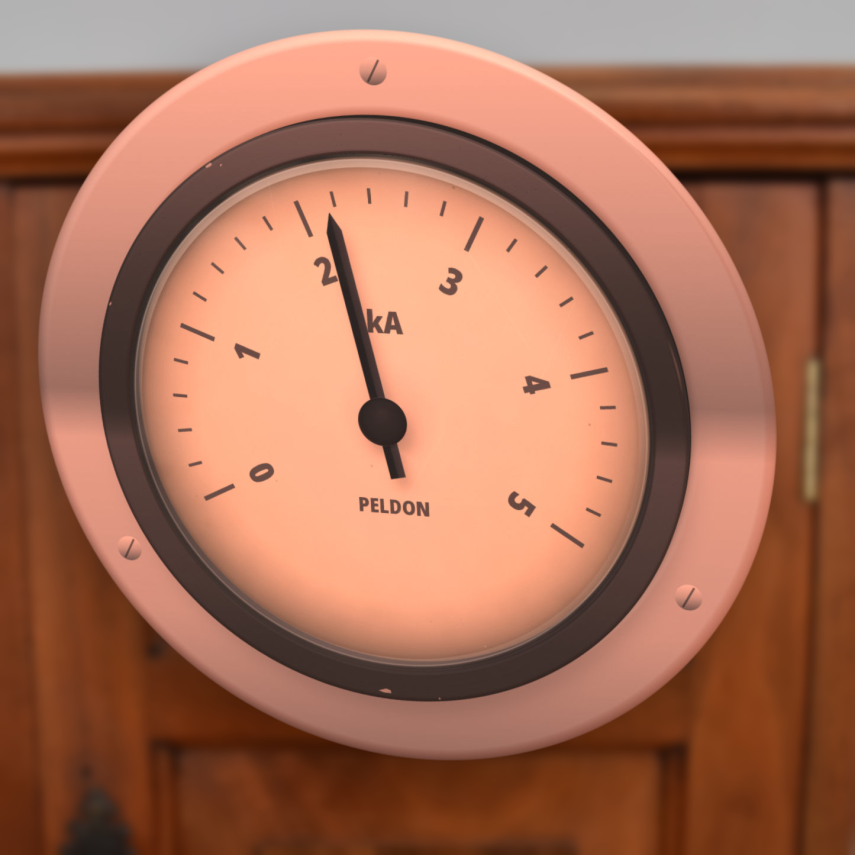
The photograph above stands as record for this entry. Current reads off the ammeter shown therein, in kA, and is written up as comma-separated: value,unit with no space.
2.2,kA
